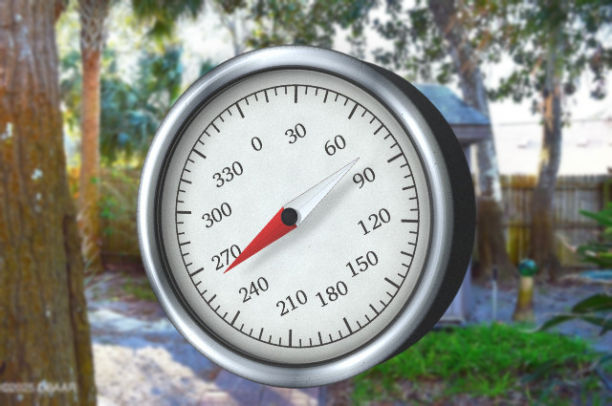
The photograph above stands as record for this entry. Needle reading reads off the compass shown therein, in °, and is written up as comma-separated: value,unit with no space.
260,°
